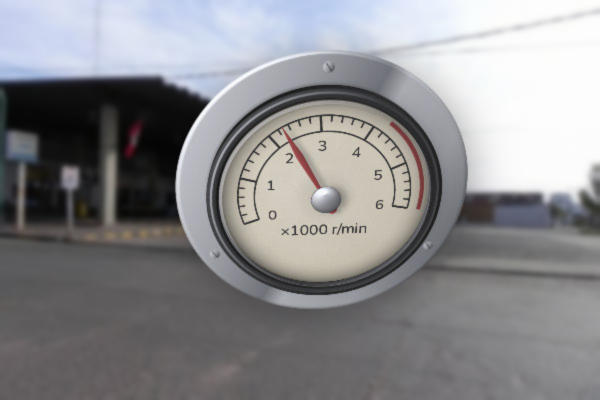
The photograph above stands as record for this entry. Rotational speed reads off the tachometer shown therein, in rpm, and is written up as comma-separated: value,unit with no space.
2300,rpm
